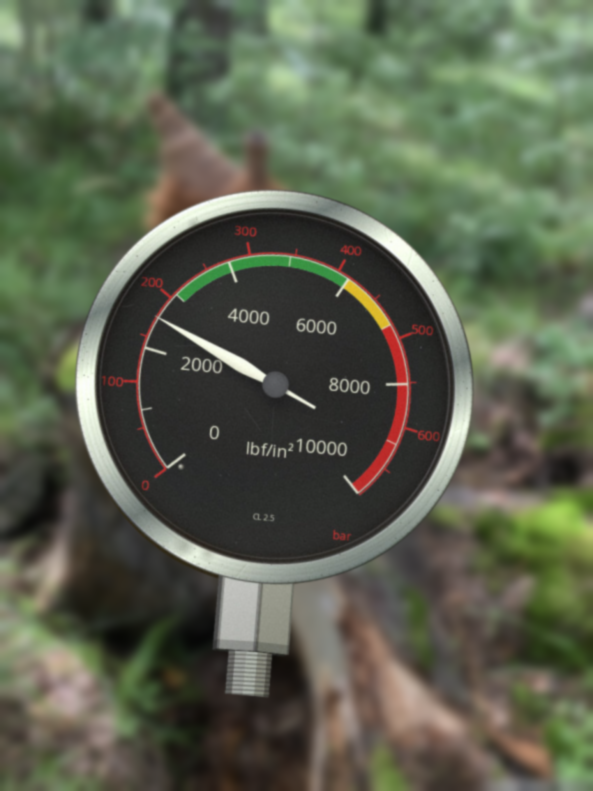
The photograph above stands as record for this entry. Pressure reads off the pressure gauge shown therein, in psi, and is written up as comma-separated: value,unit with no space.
2500,psi
